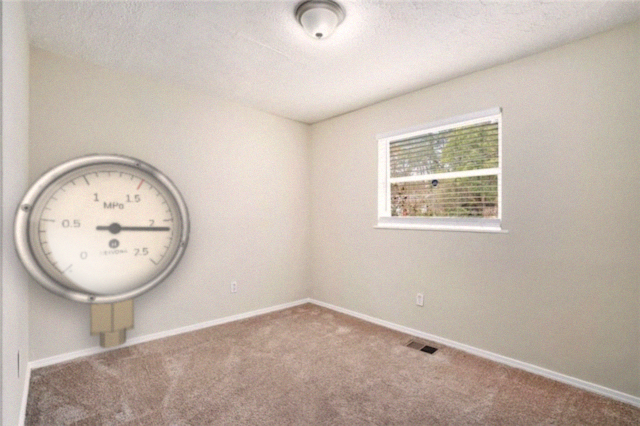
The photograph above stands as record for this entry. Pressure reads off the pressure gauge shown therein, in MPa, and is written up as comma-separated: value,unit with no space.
2.1,MPa
